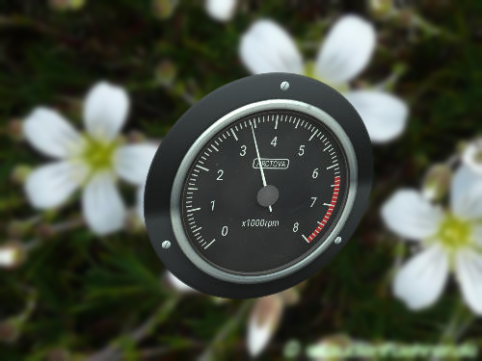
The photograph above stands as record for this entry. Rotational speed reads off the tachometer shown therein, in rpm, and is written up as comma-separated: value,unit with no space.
3400,rpm
